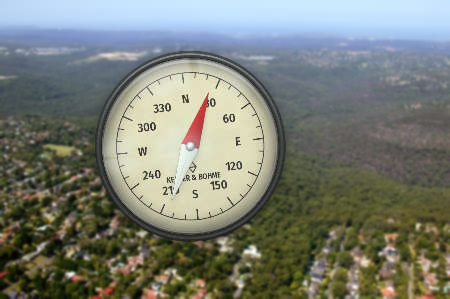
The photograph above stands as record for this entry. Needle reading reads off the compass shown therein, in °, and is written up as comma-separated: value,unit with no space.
25,°
